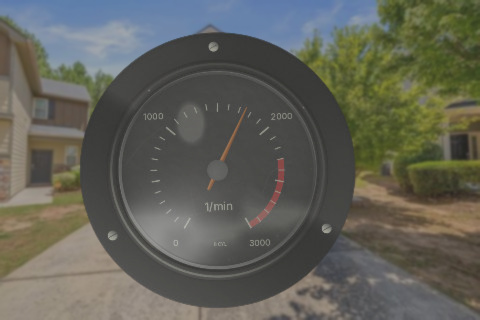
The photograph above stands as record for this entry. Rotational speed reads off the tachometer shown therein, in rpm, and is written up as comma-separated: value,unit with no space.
1750,rpm
